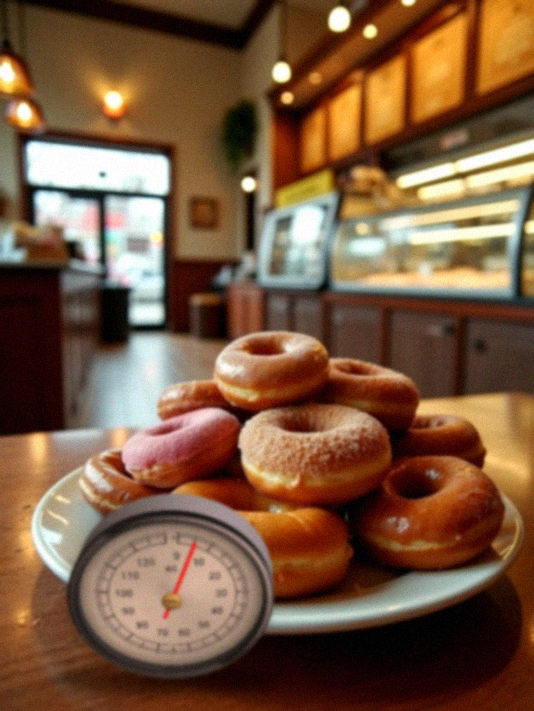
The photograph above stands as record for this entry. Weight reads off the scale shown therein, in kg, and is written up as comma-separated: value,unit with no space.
5,kg
